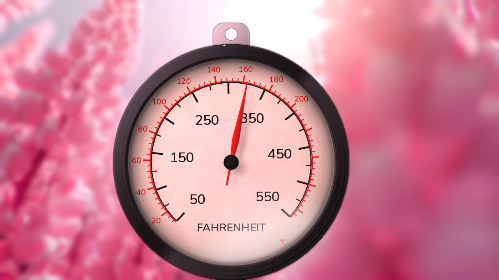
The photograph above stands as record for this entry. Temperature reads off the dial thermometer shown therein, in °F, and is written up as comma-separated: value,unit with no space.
325,°F
